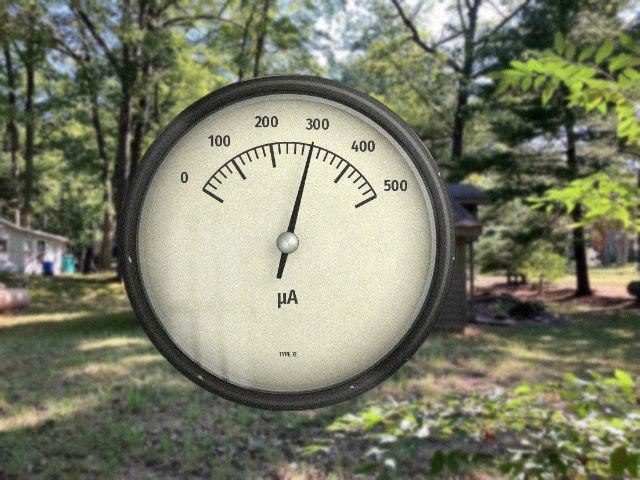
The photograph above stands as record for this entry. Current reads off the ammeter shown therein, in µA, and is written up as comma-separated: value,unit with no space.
300,µA
